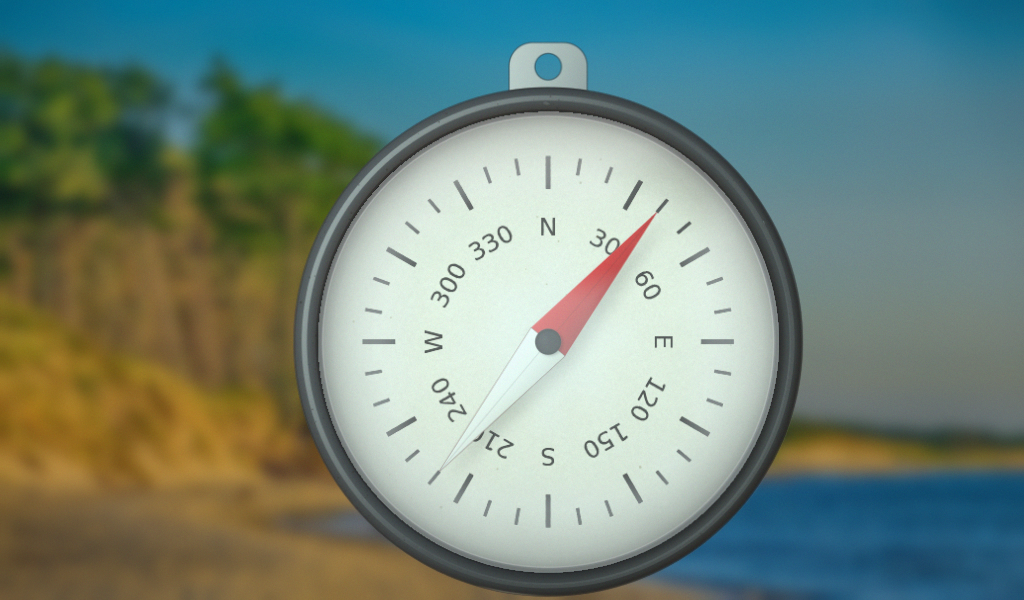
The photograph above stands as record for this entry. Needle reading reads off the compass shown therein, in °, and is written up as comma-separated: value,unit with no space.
40,°
